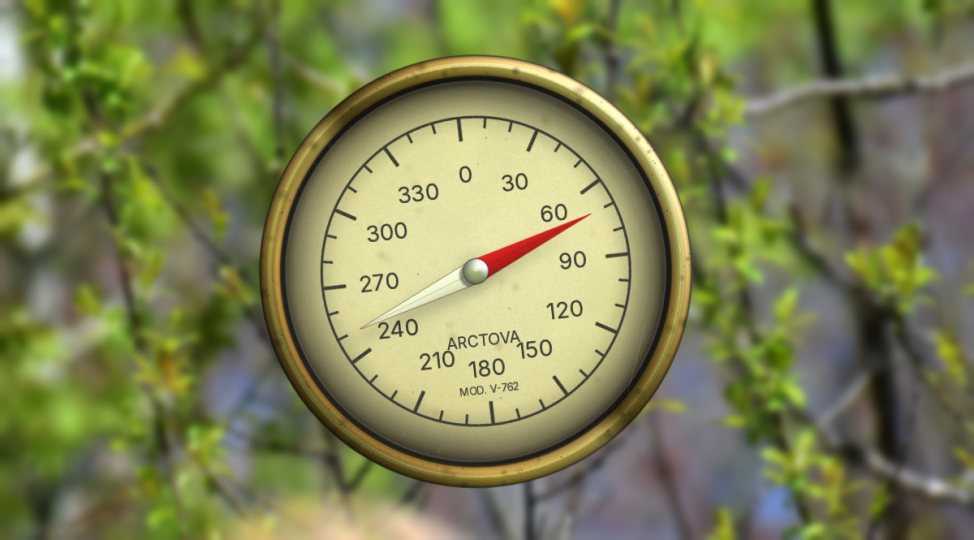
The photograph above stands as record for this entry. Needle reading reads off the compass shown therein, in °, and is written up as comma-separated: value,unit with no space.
70,°
